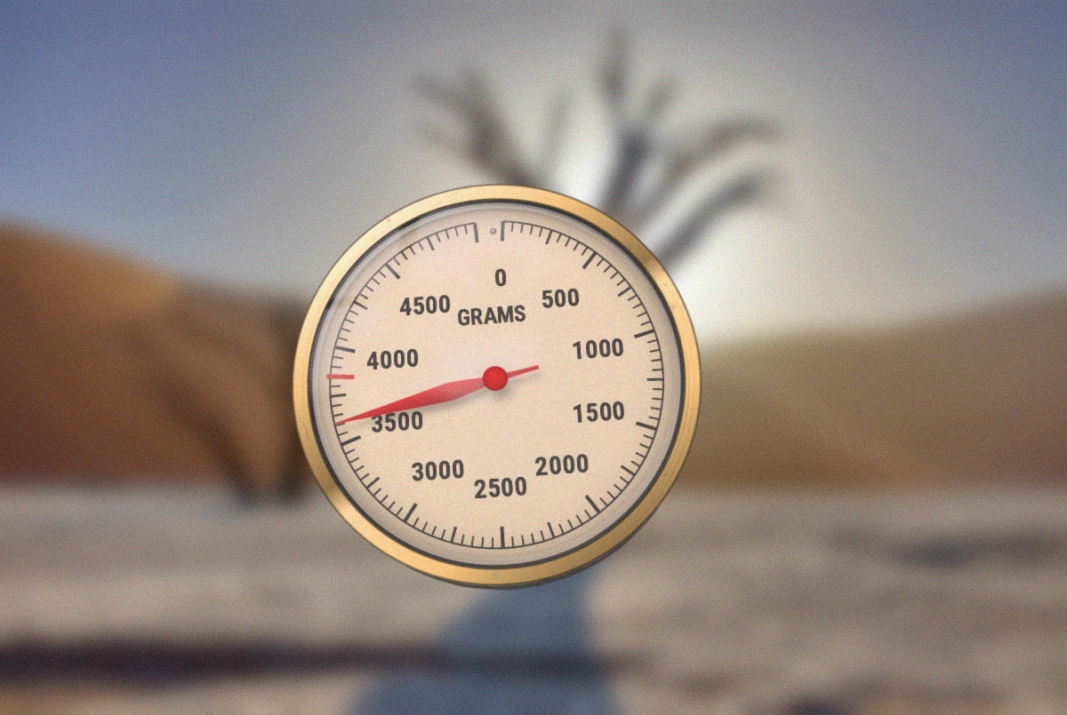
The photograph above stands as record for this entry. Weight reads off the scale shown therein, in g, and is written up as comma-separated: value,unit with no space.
3600,g
